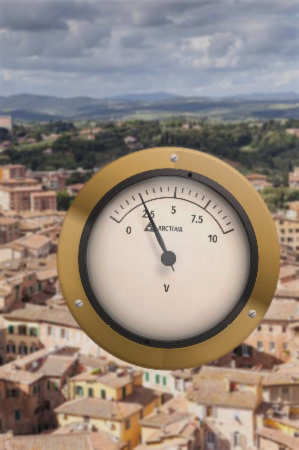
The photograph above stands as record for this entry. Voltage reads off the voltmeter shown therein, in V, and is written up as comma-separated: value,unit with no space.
2.5,V
